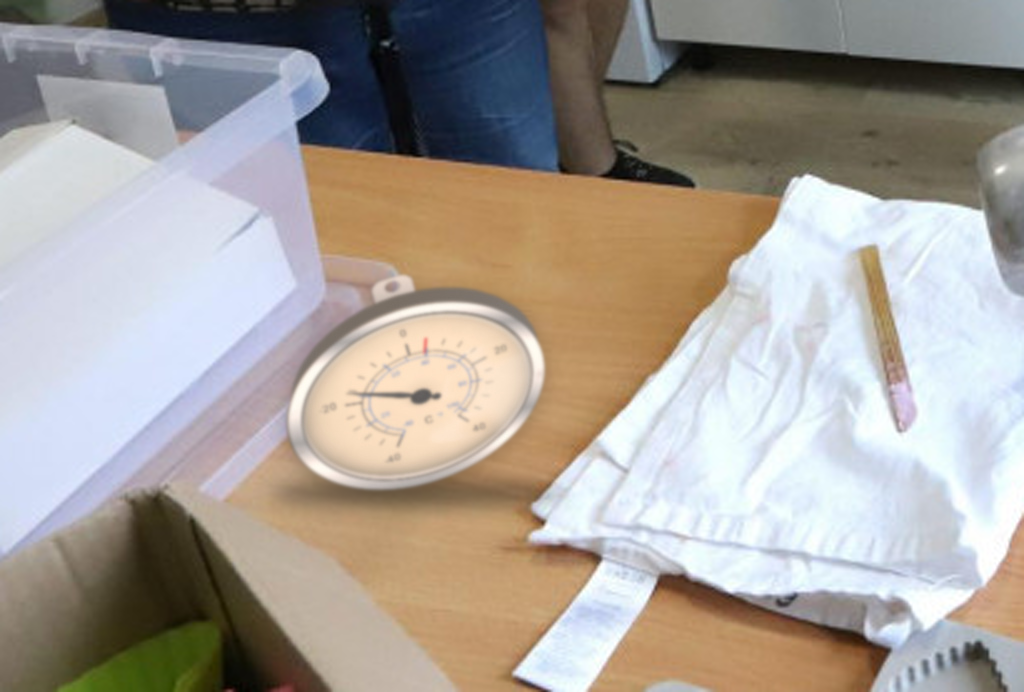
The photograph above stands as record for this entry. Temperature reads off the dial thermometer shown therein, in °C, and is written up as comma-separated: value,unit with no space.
-16,°C
